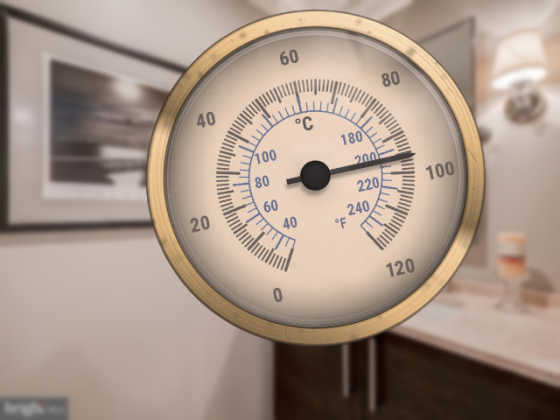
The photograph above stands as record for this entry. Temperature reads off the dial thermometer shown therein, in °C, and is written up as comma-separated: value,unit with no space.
96,°C
